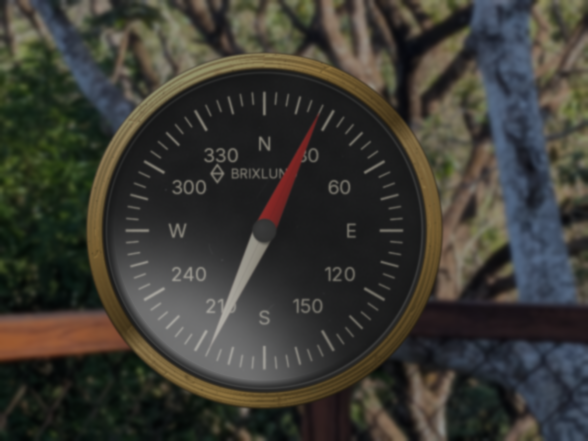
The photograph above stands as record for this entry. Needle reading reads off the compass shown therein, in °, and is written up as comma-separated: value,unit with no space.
25,°
